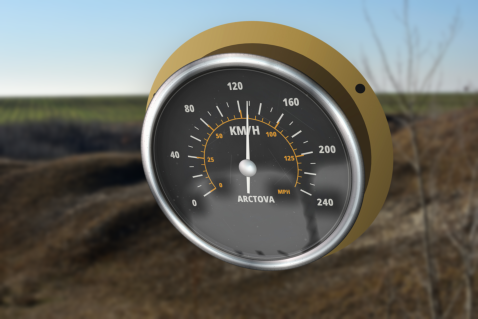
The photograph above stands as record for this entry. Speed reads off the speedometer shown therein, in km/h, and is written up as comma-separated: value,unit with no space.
130,km/h
